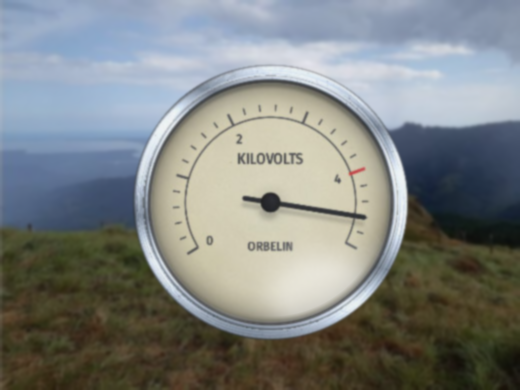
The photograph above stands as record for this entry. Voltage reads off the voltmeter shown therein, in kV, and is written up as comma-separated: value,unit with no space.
4.6,kV
